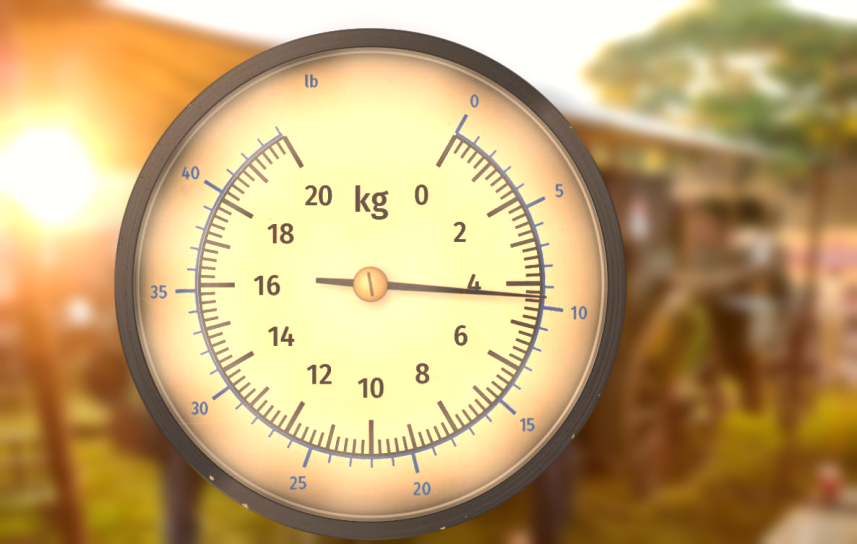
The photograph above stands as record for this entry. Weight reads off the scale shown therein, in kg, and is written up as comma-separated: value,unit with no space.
4.3,kg
